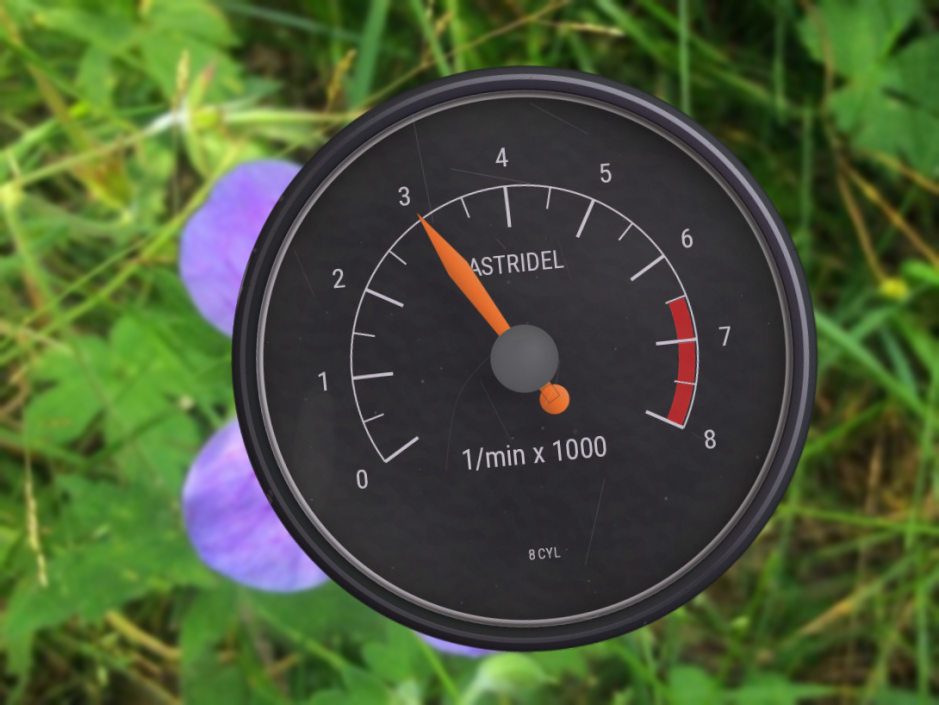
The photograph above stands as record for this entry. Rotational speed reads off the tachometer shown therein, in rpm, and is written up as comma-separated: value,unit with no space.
3000,rpm
